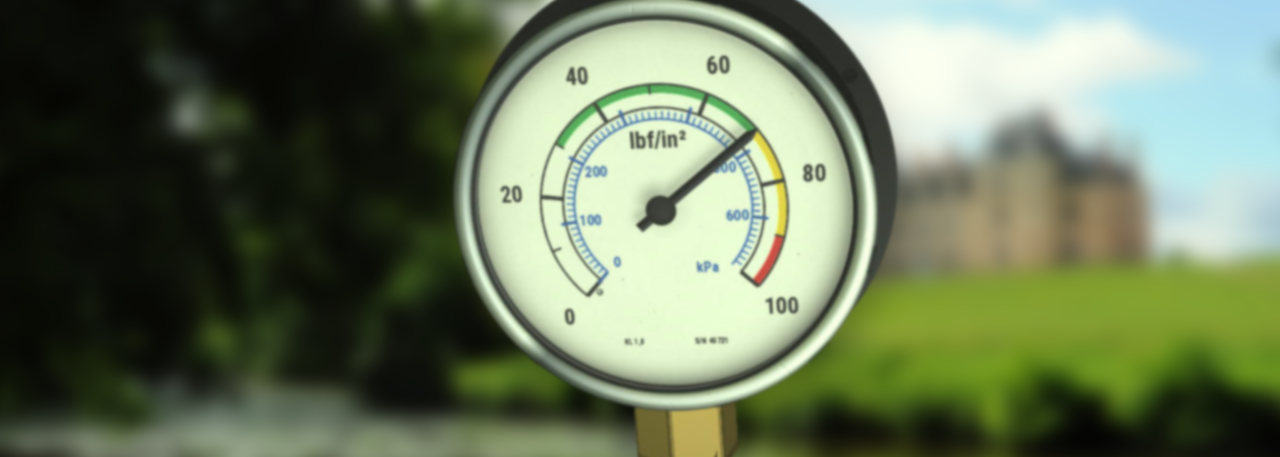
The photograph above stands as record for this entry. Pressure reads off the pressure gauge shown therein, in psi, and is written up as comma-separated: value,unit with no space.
70,psi
